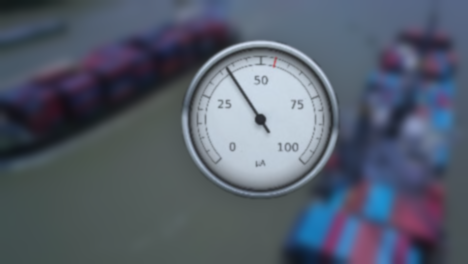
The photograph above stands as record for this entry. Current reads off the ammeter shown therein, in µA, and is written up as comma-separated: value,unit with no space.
37.5,µA
